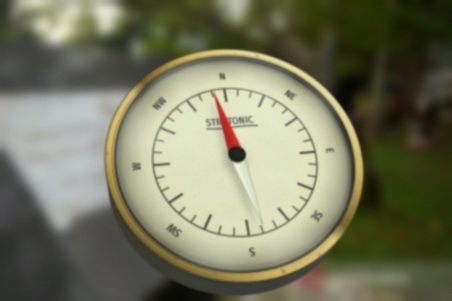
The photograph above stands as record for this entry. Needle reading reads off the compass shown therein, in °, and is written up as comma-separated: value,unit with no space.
350,°
